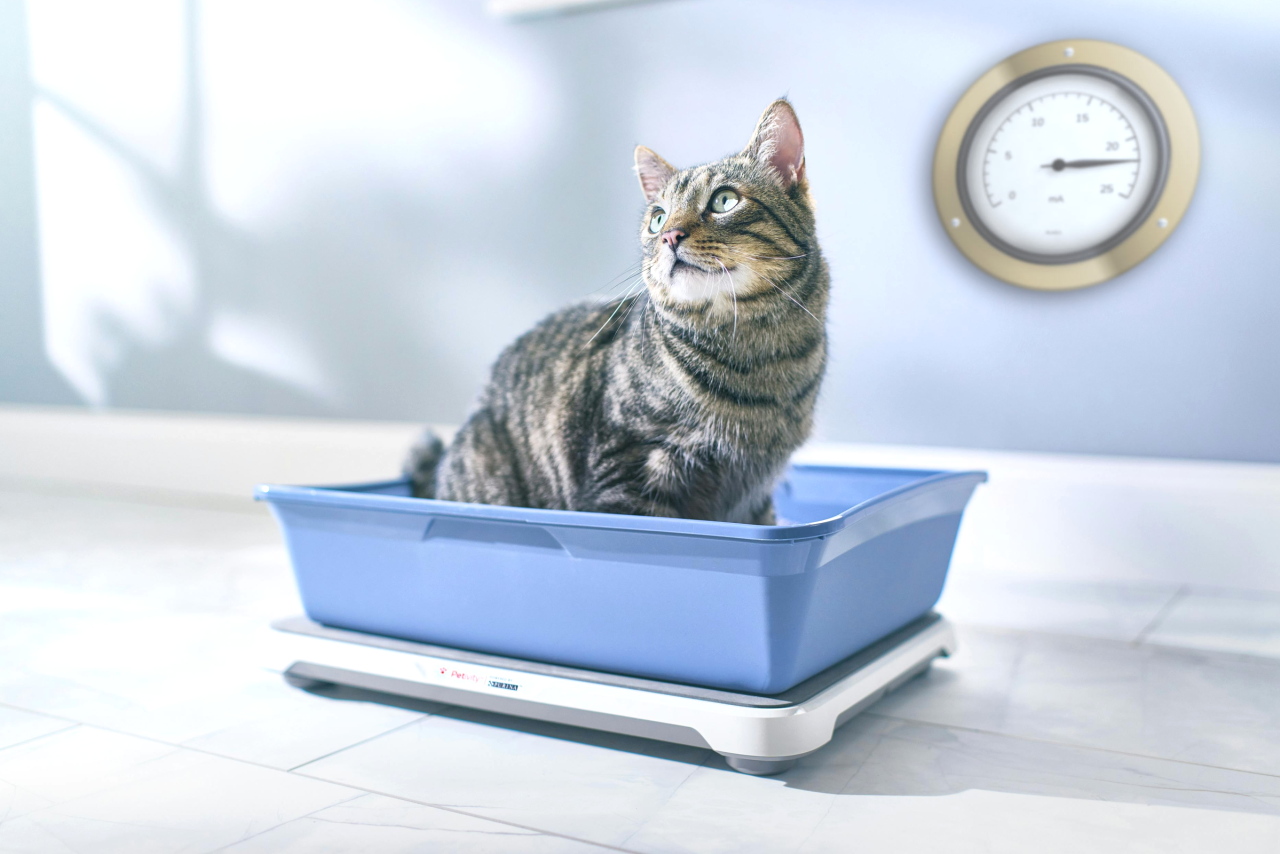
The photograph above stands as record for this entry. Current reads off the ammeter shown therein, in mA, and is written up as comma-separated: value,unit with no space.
22,mA
